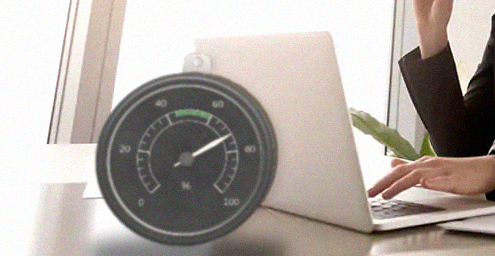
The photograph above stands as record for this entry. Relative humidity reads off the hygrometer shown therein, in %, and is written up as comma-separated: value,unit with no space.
72,%
